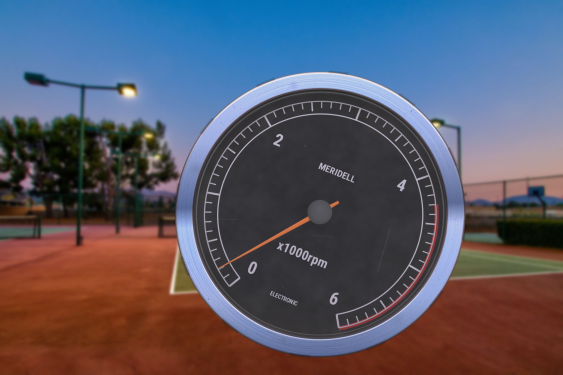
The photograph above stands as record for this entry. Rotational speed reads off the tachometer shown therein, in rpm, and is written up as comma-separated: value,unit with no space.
200,rpm
